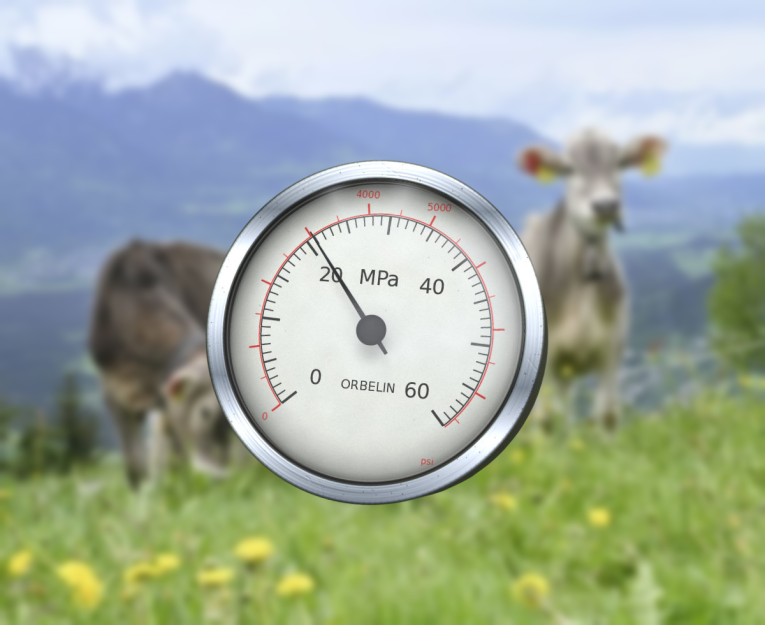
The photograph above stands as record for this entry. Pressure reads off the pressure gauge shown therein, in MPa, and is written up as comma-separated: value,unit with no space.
21,MPa
